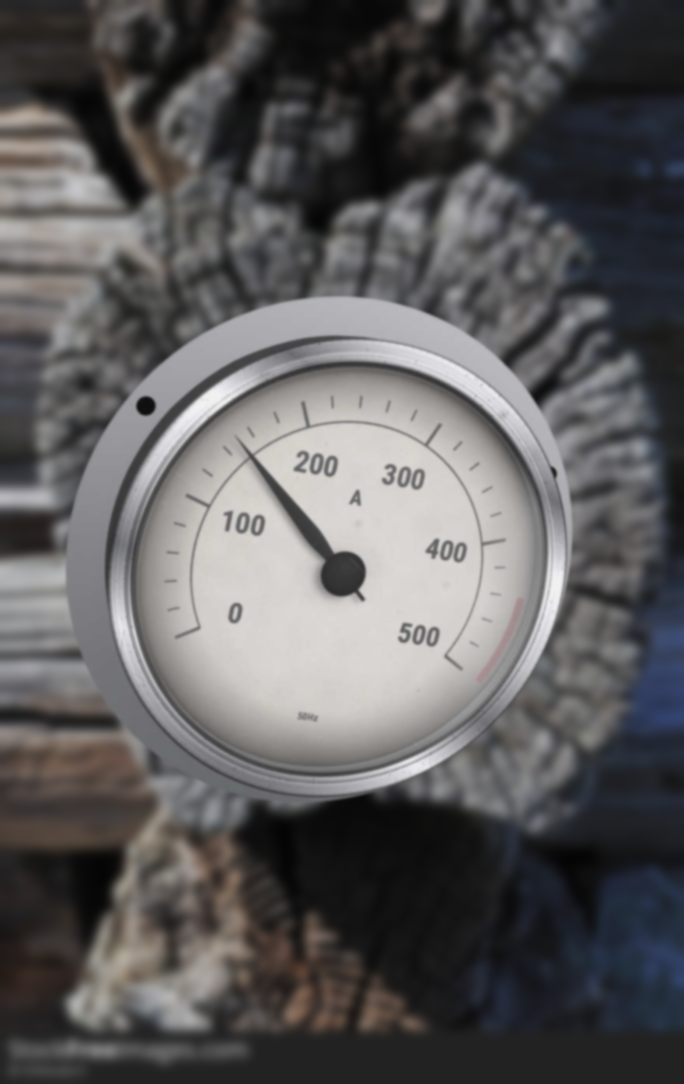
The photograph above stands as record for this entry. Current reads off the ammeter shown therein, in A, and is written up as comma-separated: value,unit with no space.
150,A
